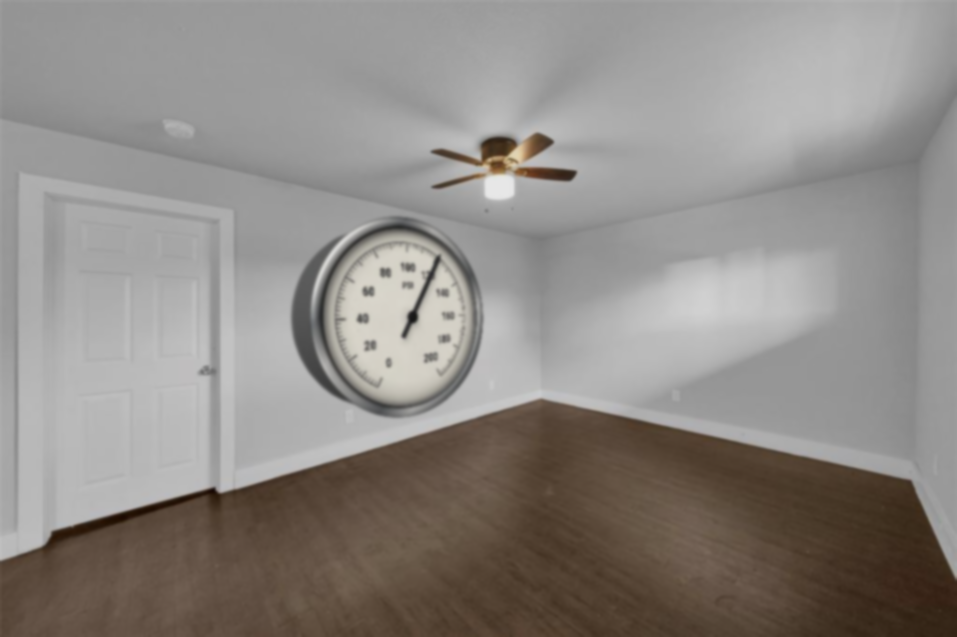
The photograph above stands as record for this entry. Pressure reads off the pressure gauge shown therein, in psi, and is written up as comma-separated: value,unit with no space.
120,psi
